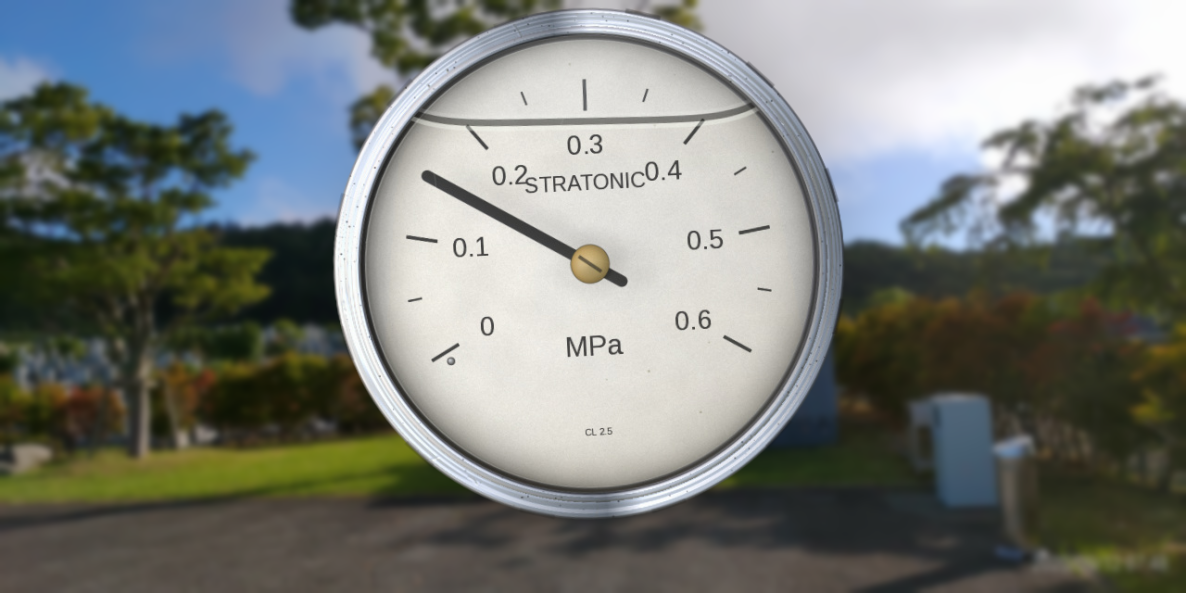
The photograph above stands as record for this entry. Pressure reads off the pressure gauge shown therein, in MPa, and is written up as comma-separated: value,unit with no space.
0.15,MPa
